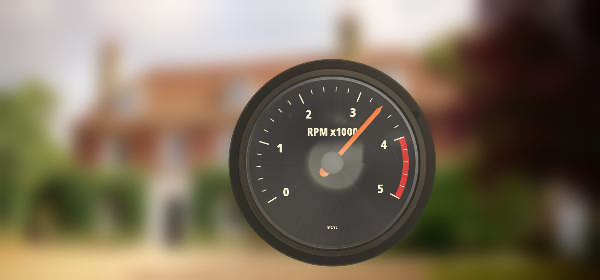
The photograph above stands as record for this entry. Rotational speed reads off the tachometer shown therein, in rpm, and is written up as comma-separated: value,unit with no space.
3400,rpm
